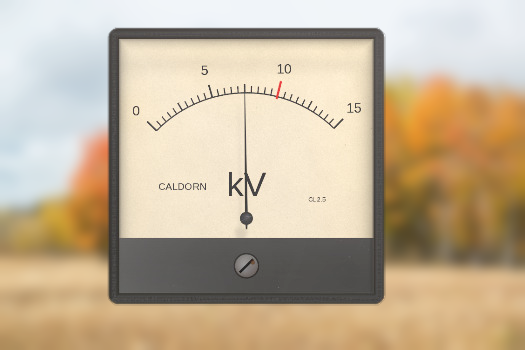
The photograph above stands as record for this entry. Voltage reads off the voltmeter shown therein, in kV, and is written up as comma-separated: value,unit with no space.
7.5,kV
